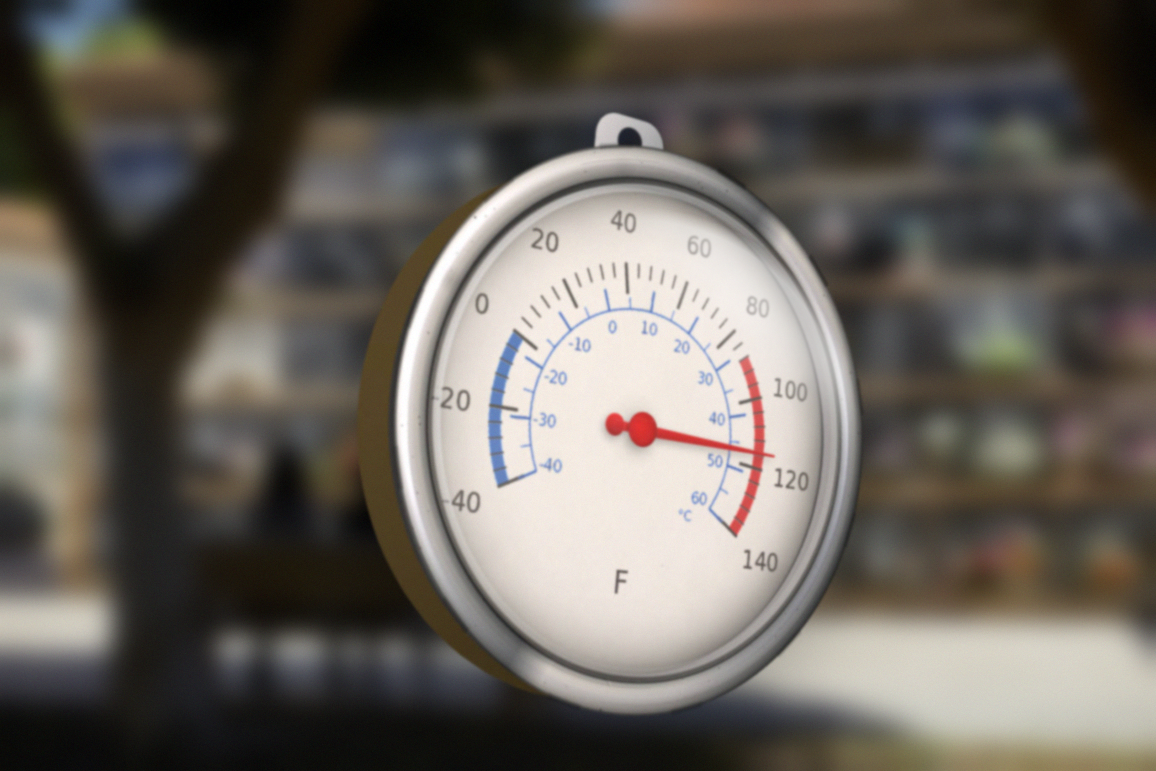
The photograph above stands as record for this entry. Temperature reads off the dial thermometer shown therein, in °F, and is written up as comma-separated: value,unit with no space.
116,°F
